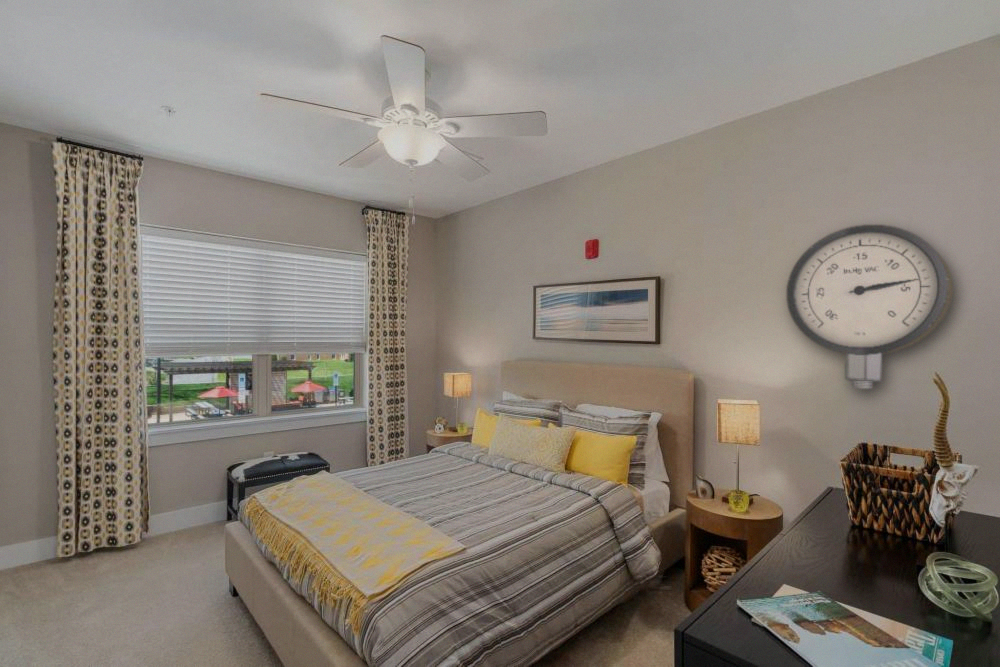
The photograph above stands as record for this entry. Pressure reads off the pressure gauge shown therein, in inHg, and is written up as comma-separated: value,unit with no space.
-6,inHg
